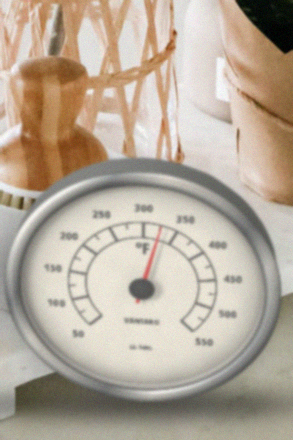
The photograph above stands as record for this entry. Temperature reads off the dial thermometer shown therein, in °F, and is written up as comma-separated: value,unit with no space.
325,°F
